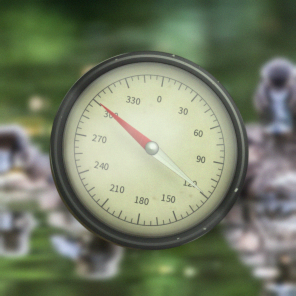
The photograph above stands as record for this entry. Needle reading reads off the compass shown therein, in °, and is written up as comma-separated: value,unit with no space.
300,°
